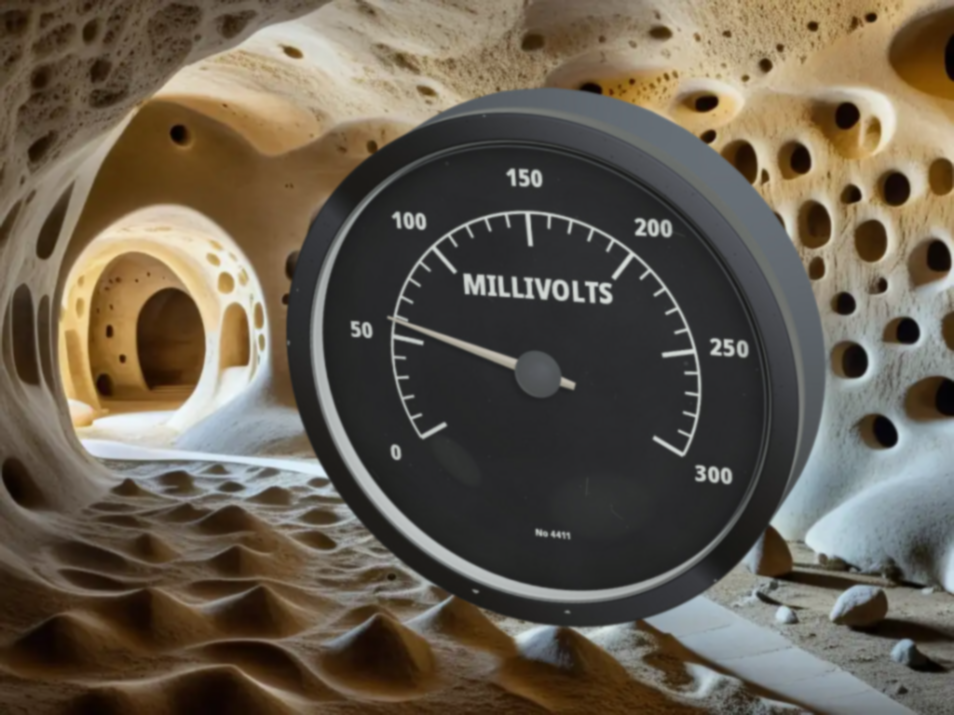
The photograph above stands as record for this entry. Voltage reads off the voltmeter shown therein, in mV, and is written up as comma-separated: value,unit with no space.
60,mV
